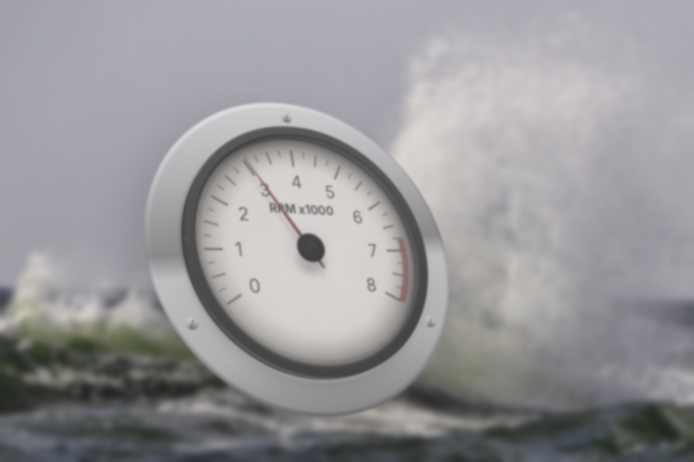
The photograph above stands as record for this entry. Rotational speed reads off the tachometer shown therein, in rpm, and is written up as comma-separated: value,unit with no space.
3000,rpm
